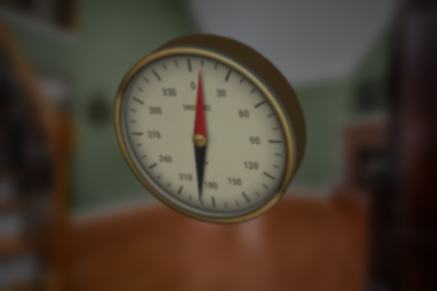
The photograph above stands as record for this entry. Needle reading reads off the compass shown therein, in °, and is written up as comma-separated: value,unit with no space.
10,°
